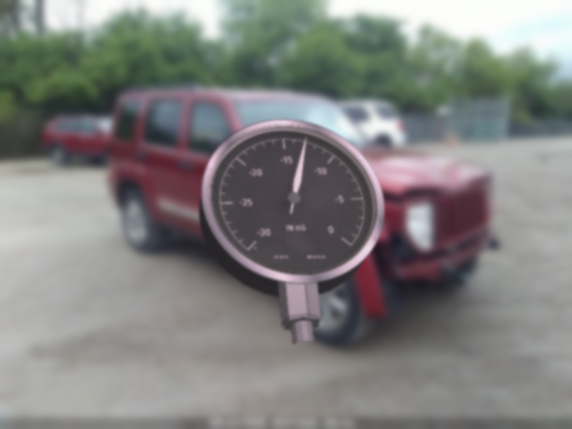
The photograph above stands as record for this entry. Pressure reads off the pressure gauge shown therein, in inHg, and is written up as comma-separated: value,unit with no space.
-13,inHg
